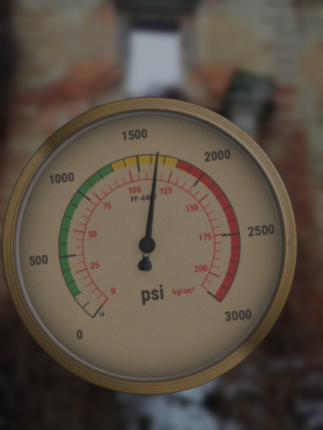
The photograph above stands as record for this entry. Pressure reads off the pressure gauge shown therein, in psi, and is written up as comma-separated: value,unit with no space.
1650,psi
